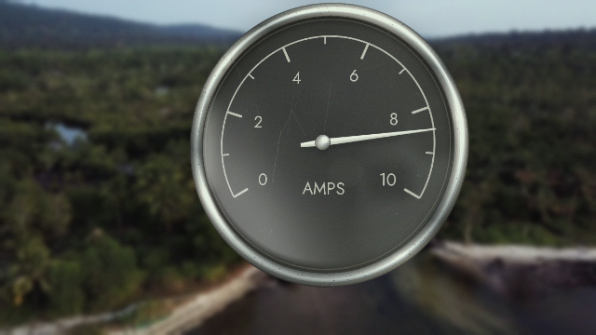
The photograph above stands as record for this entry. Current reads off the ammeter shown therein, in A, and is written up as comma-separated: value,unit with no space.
8.5,A
